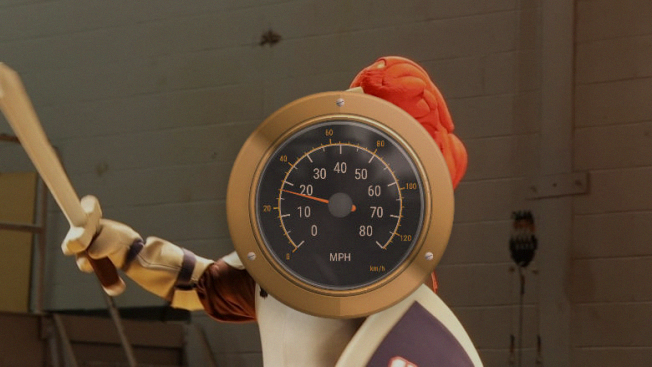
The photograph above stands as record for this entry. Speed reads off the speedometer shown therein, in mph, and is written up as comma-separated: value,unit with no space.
17.5,mph
